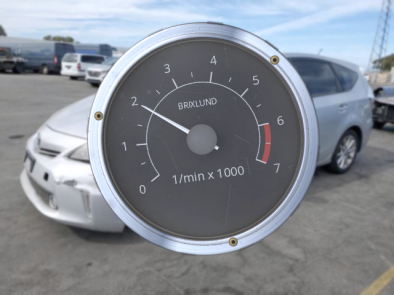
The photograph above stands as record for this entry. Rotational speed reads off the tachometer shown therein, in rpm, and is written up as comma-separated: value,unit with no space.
2000,rpm
